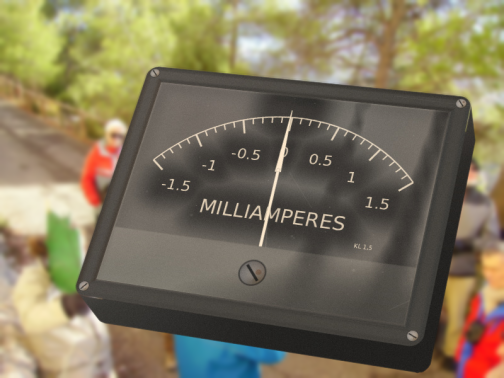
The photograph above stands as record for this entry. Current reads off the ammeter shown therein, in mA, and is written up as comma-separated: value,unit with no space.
0,mA
